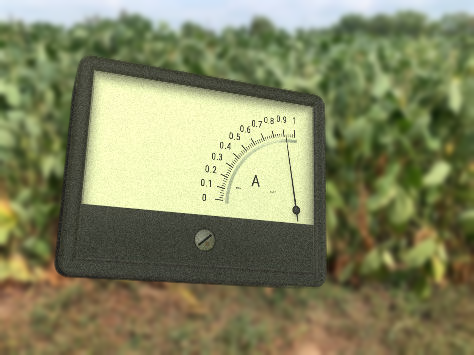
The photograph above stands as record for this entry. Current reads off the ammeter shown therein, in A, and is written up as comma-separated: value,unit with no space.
0.9,A
